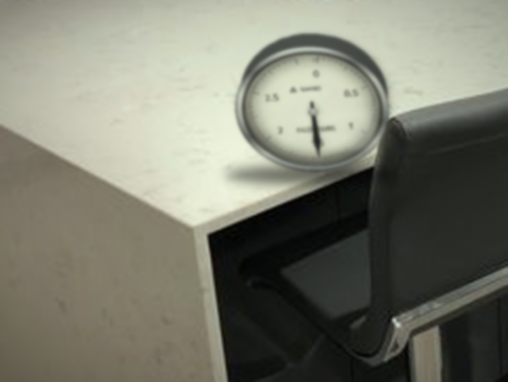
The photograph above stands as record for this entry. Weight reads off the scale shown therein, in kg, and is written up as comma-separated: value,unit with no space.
1.5,kg
